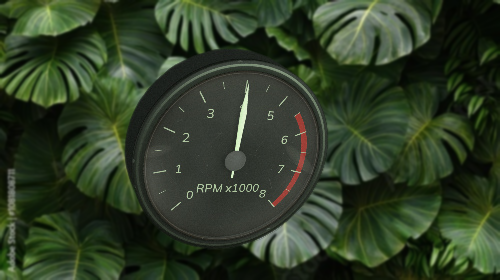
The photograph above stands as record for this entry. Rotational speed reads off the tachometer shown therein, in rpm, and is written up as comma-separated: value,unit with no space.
4000,rpm
